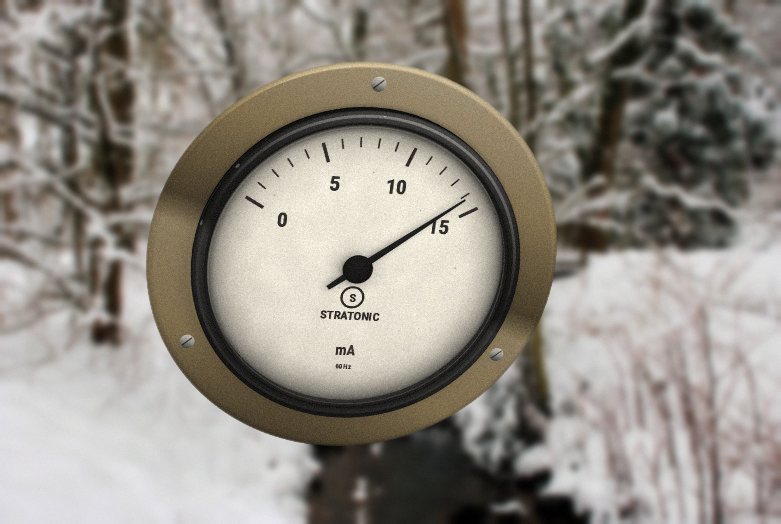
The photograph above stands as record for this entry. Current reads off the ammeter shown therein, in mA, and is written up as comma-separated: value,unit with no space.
14,mA
